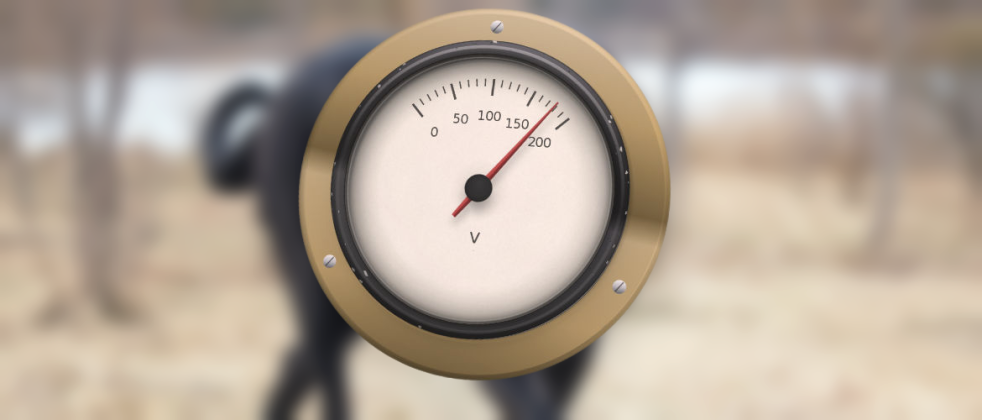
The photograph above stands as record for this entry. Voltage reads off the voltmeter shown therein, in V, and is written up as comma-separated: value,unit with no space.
180,V
